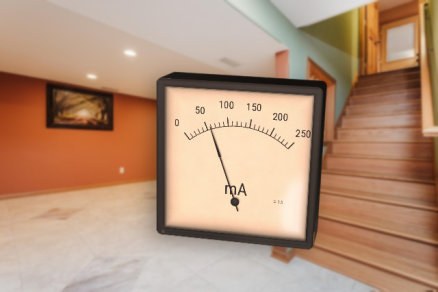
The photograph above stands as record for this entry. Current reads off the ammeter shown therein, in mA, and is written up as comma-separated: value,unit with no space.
60,mA
